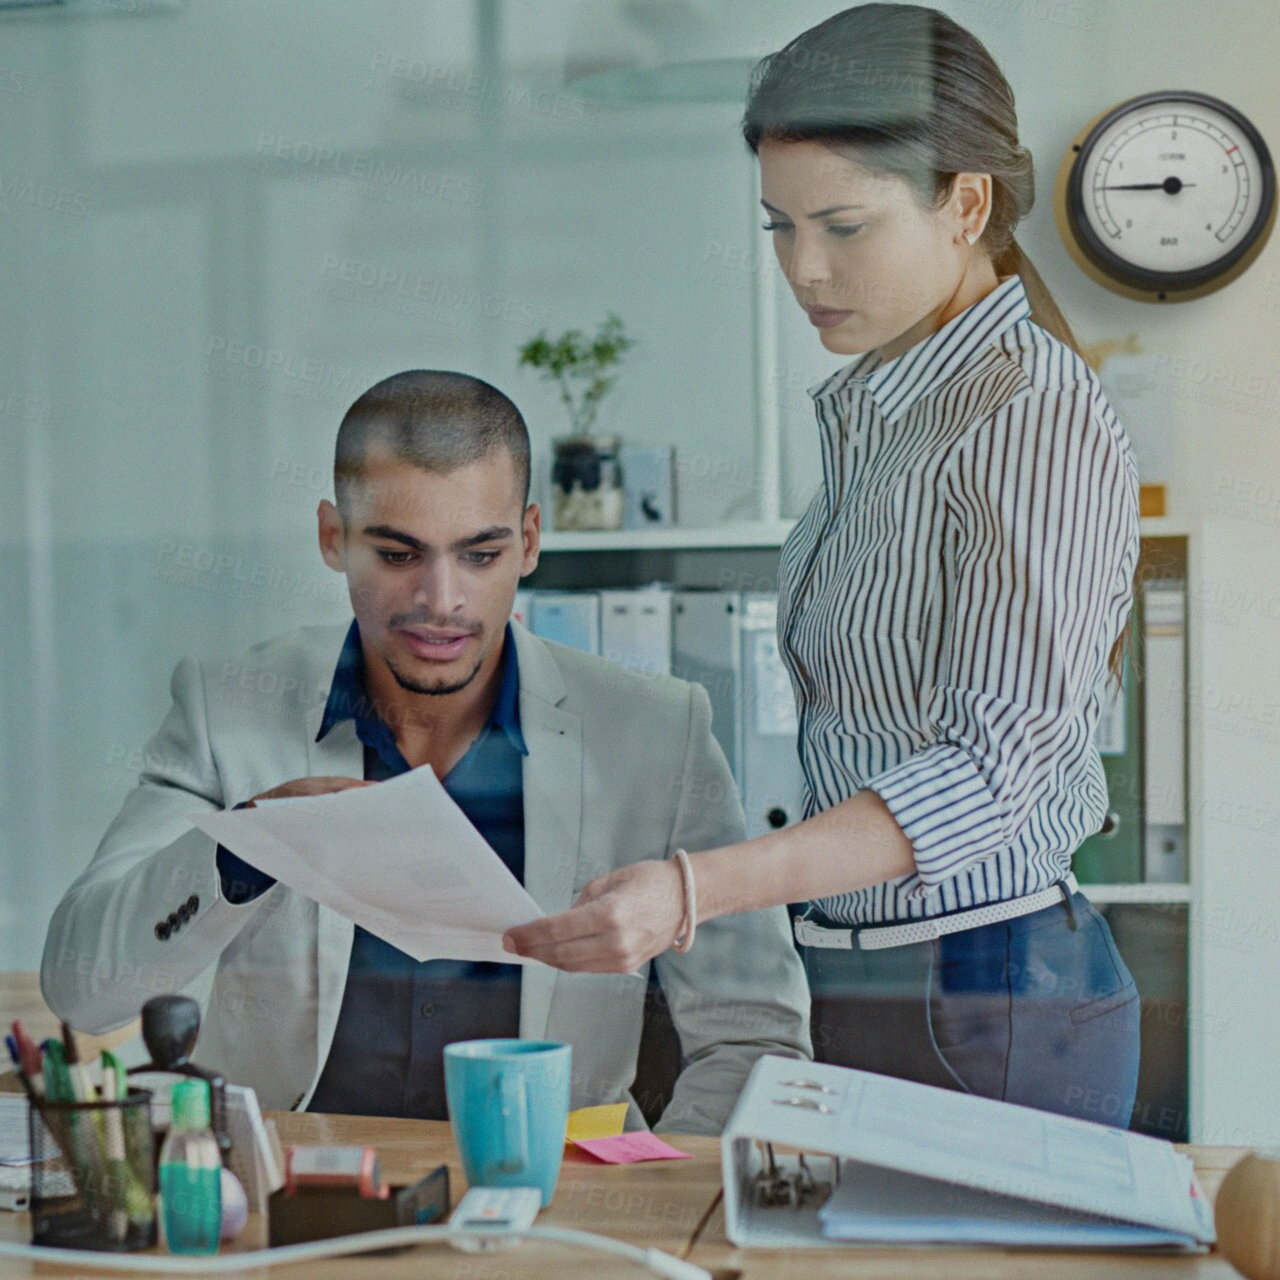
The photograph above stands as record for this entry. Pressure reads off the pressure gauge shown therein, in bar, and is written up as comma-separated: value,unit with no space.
0.6,bar
